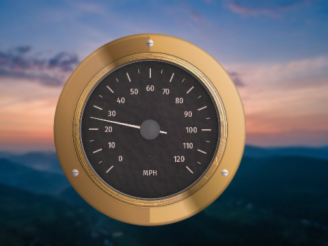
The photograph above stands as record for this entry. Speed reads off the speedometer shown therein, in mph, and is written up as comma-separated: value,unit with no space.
25,mph
